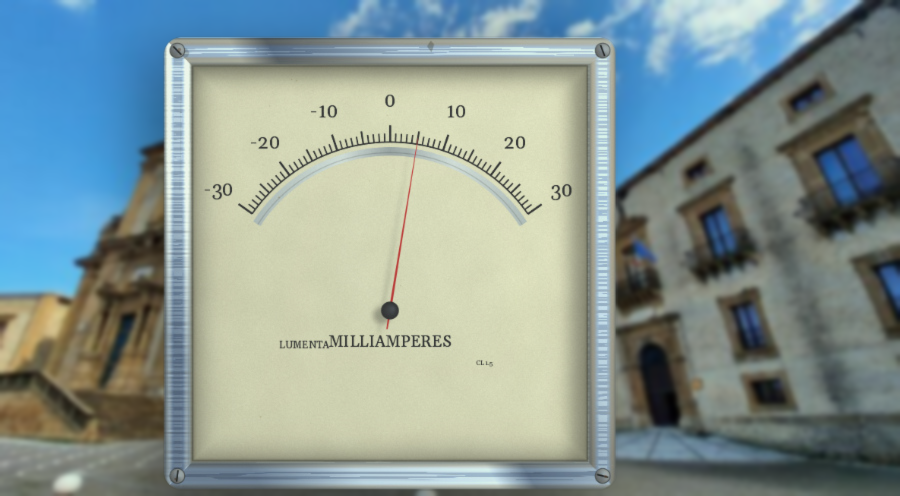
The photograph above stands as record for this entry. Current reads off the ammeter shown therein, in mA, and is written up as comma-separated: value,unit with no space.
5,mA
